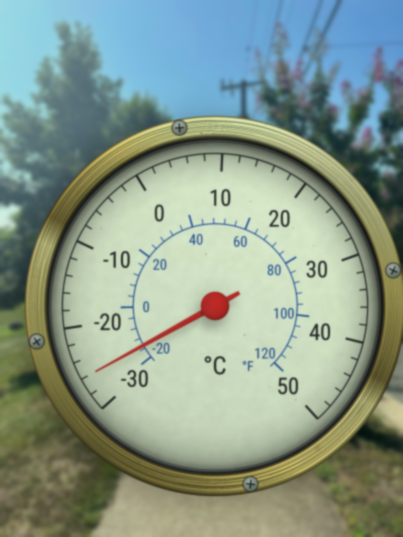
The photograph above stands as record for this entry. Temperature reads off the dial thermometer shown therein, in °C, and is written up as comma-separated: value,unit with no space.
-26,°C
